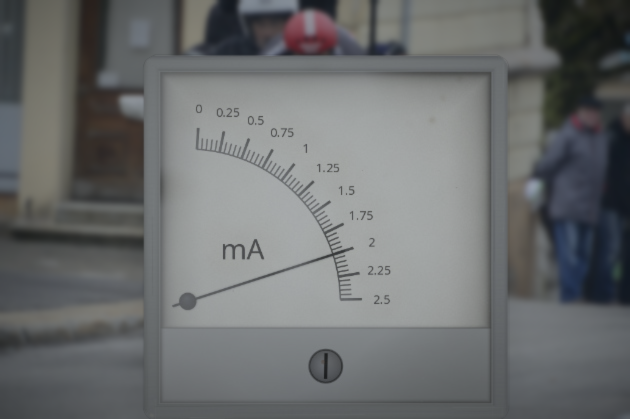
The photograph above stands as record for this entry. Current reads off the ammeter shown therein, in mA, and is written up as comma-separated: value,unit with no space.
2,mA
